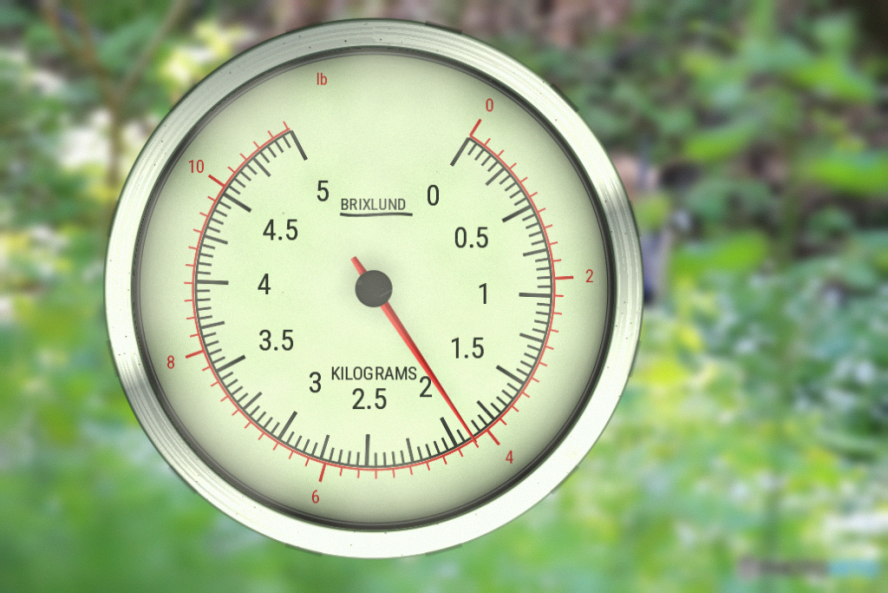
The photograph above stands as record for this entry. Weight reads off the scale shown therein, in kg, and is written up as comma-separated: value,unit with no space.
1.9,kg
